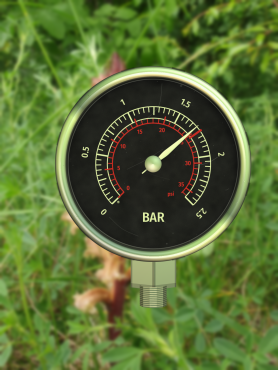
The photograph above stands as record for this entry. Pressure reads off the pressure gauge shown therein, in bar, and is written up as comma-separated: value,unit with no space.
1.7,bar
